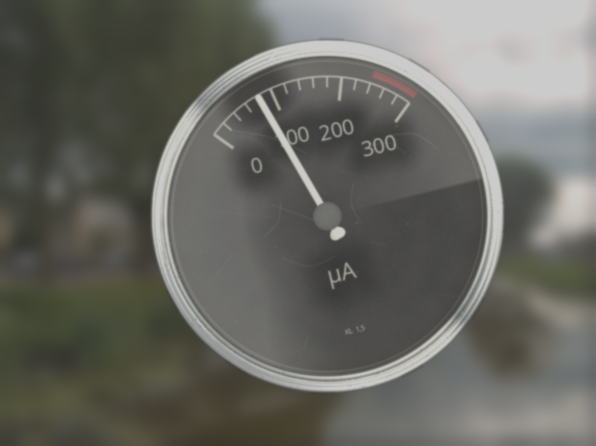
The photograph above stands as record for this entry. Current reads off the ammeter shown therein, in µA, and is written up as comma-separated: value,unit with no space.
80,µA
